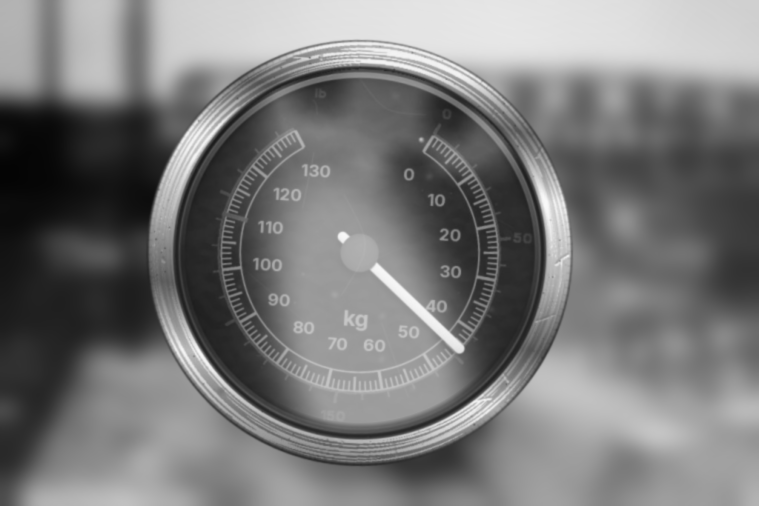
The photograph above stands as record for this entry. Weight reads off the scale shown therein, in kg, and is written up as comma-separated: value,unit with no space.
44,kg
